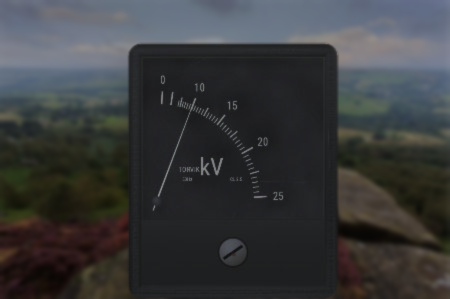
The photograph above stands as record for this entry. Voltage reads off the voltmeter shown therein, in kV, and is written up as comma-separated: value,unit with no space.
10,kV
